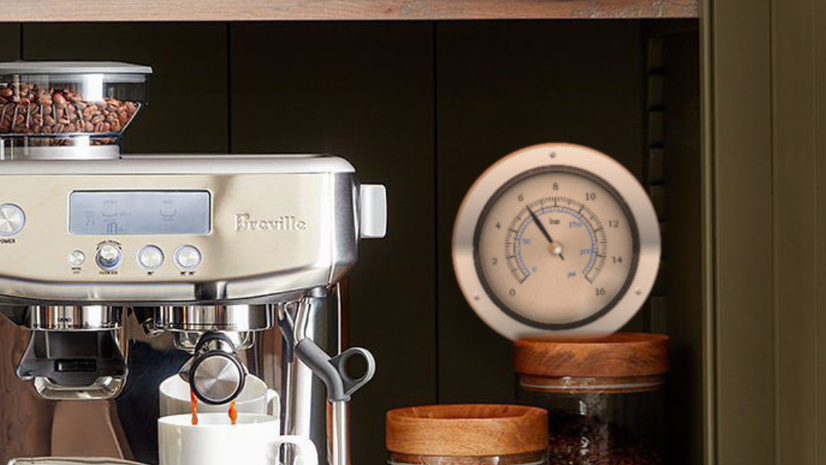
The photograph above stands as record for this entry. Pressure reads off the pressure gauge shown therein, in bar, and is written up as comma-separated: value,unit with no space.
6,bar
